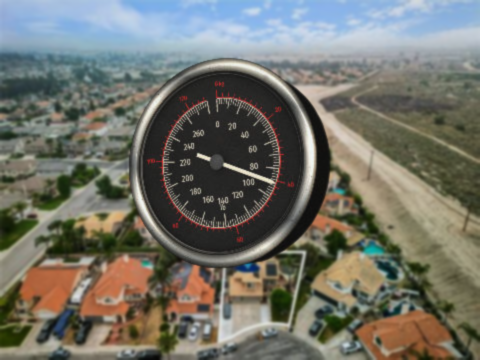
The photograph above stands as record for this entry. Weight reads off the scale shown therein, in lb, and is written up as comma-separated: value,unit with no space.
90,lb
